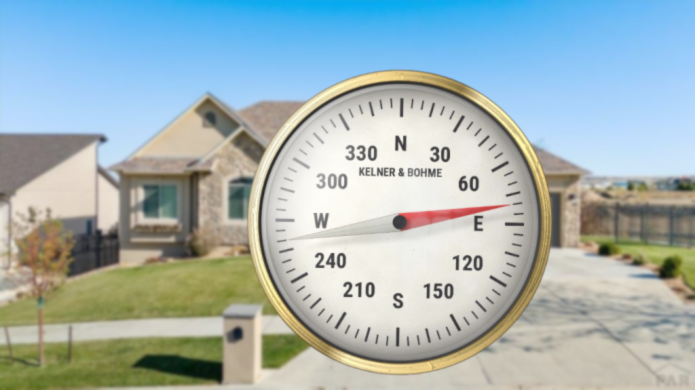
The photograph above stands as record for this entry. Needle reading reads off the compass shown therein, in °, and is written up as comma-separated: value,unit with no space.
80,°
